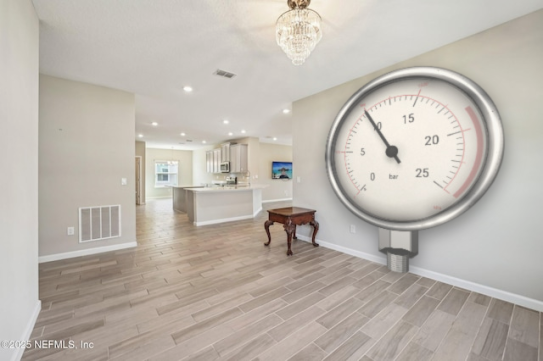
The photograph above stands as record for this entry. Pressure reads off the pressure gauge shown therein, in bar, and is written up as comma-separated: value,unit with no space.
10,bar
